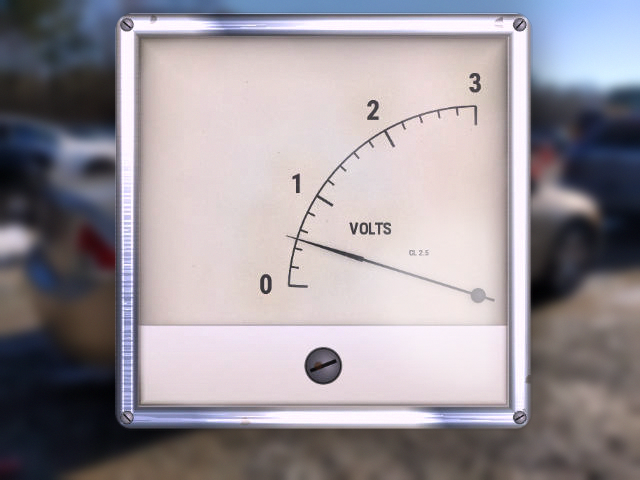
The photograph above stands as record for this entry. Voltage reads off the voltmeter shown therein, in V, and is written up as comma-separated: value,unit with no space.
0.5,V
